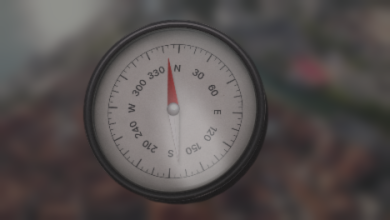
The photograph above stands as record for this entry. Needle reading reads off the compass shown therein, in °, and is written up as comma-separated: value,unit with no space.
350,°
